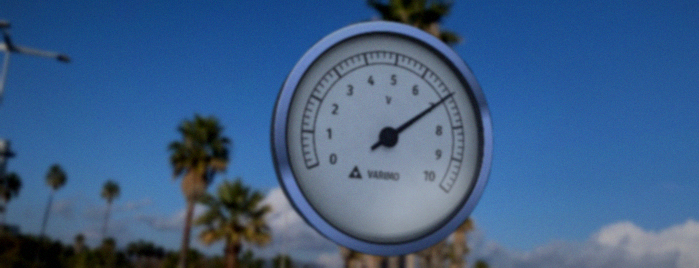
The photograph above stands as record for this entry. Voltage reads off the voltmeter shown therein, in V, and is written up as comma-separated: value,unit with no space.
7,V
